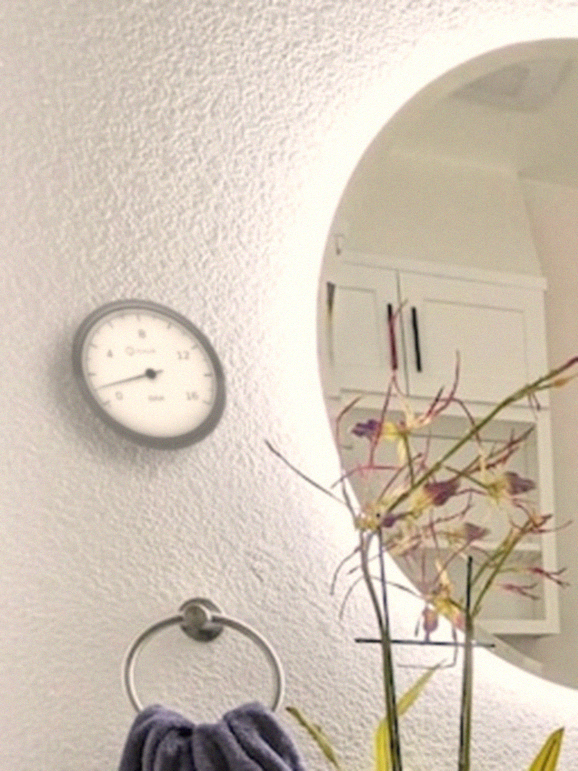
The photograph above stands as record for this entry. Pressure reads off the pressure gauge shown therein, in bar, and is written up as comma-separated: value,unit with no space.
1,bar
